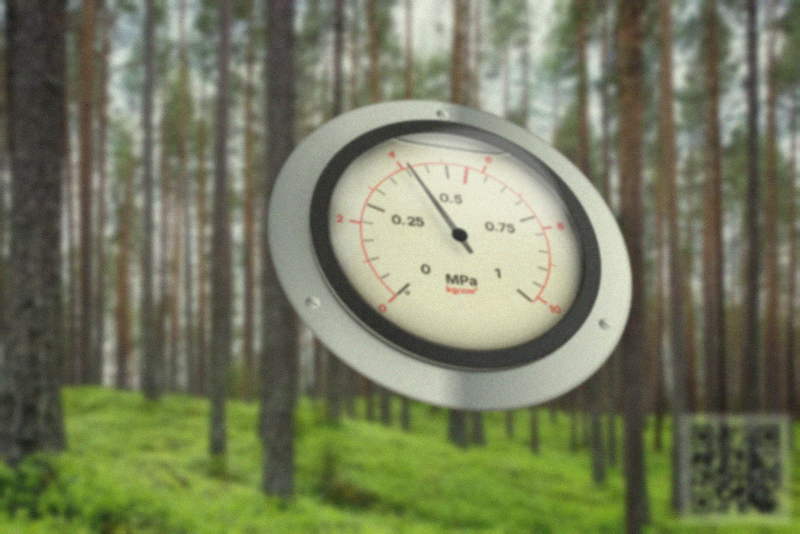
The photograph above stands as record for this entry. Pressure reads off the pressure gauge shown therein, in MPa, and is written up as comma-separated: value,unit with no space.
0.4,MPa
